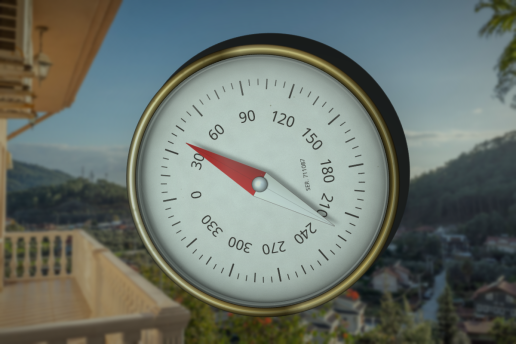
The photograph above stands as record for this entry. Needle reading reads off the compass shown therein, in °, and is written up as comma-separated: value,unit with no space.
40,°
